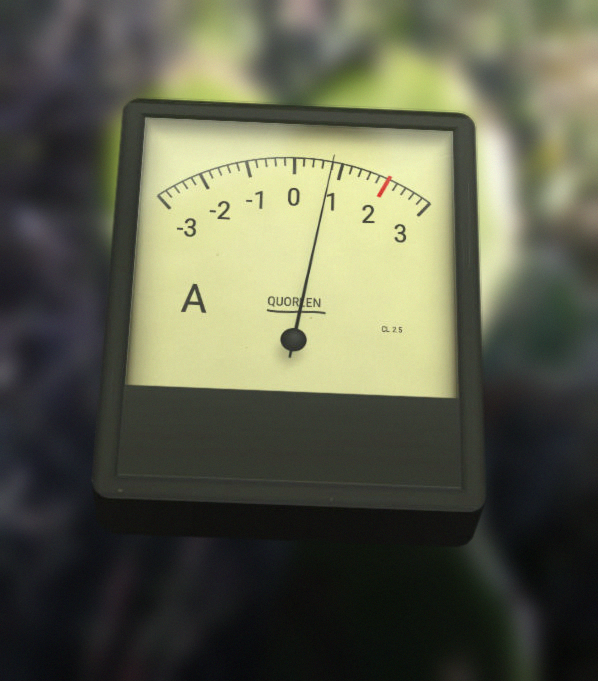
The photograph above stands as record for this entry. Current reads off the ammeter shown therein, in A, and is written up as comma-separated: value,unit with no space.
0.8,A
